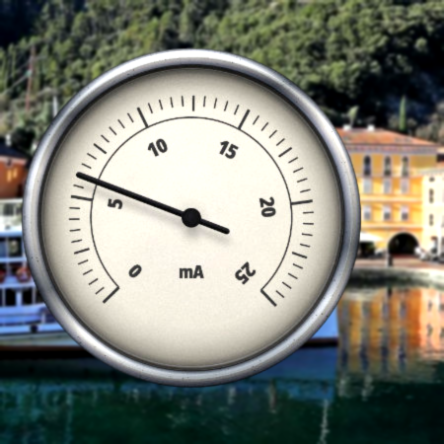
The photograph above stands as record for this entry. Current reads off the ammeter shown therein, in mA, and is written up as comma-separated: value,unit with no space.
6,mA
